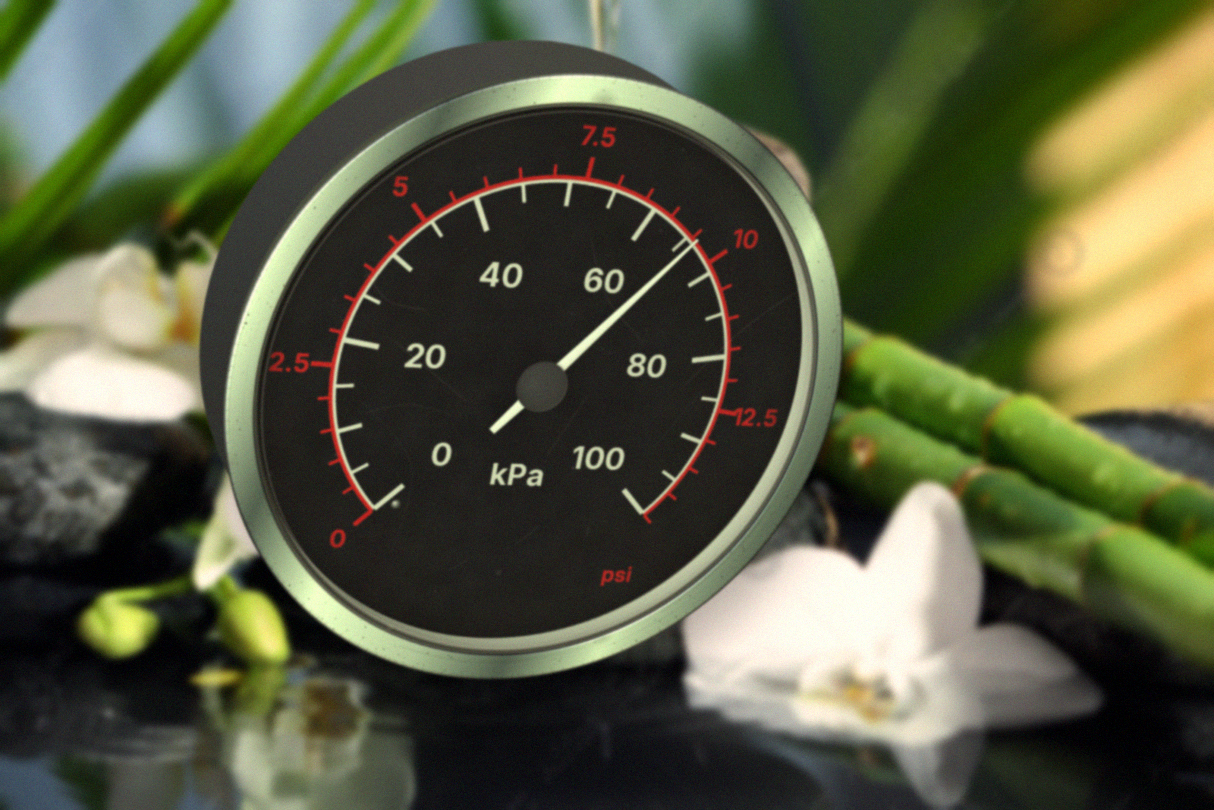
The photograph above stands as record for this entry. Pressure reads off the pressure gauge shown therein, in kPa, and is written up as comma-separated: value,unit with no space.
65,kPa
